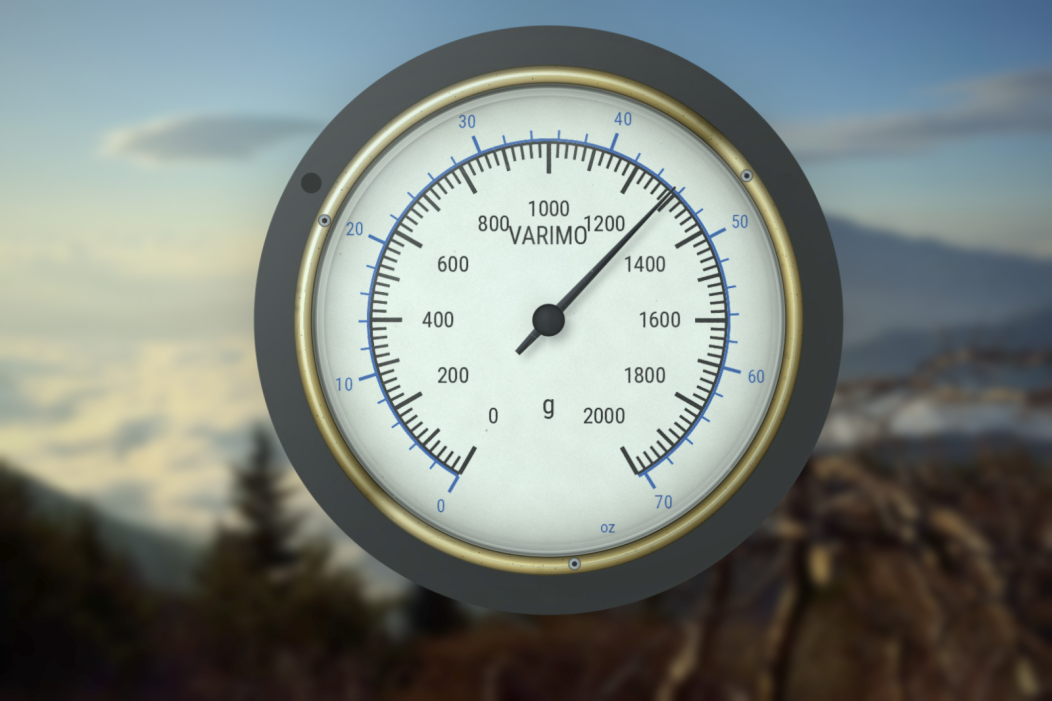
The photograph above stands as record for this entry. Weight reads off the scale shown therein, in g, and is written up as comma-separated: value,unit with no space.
1290,g
